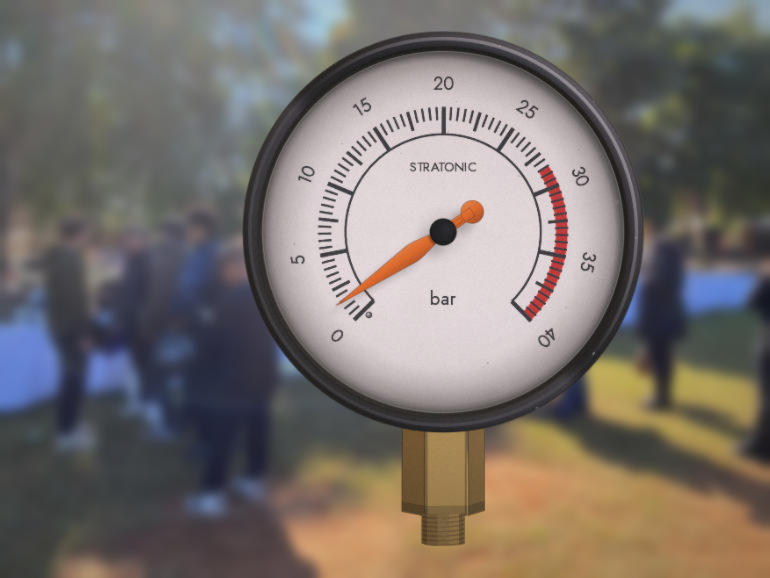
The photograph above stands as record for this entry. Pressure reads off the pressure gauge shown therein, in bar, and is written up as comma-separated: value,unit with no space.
1.5,bar
